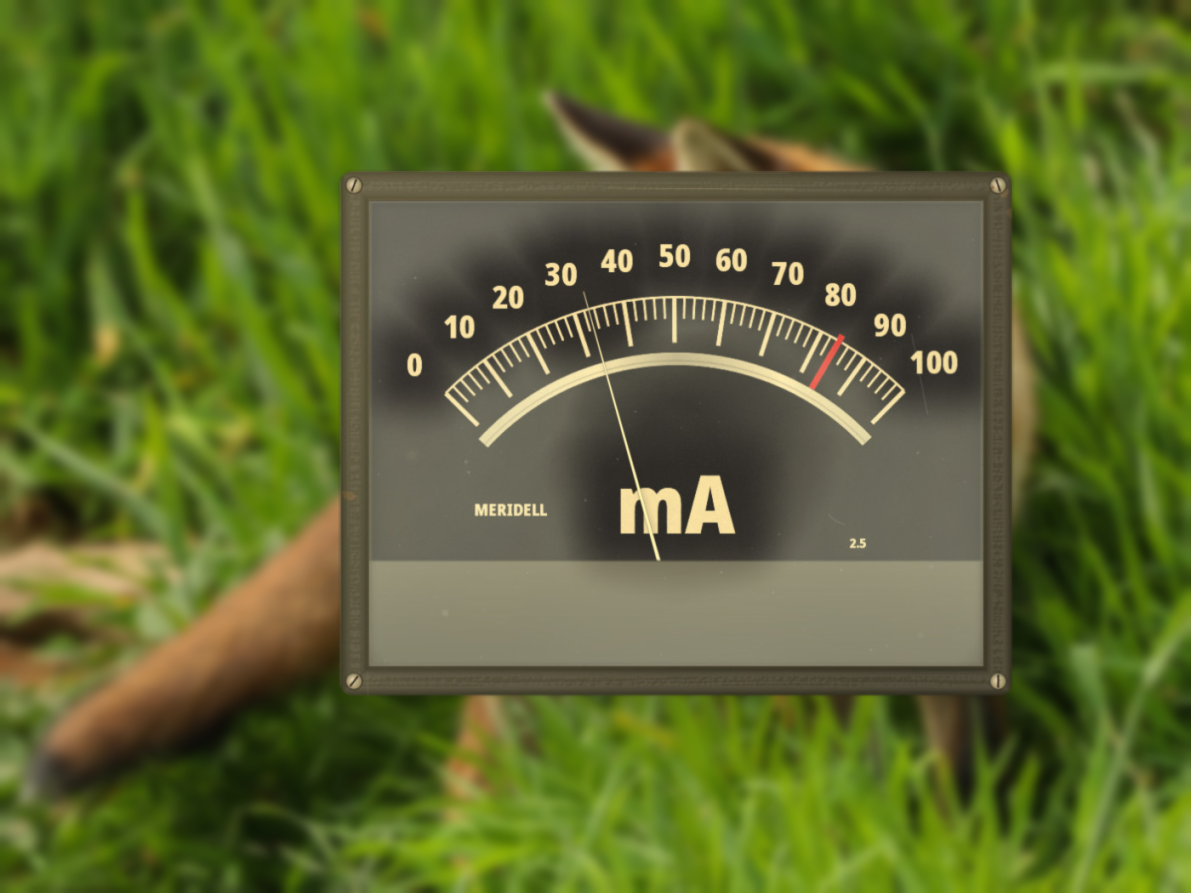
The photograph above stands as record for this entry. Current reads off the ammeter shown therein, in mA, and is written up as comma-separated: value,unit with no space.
33,mA
